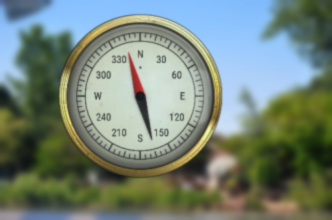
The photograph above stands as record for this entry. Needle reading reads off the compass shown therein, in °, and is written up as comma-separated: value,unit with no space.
345,°
